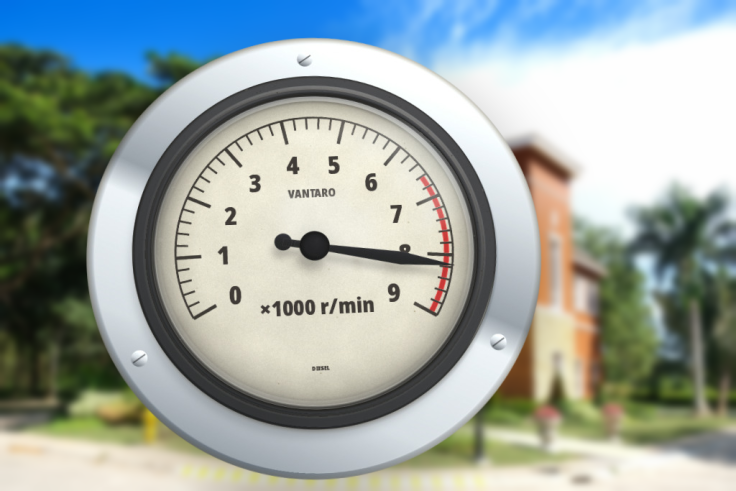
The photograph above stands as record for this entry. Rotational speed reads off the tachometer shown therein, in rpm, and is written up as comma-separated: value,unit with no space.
8200,rpm
